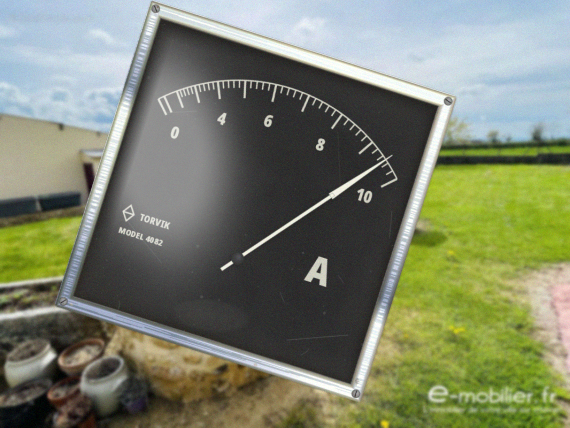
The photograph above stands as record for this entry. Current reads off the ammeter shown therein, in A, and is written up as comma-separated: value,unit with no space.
9.5,A
